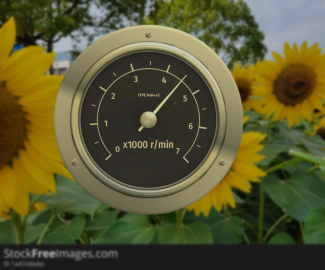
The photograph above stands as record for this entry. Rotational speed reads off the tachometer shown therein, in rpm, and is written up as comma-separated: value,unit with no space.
4500,rpm
